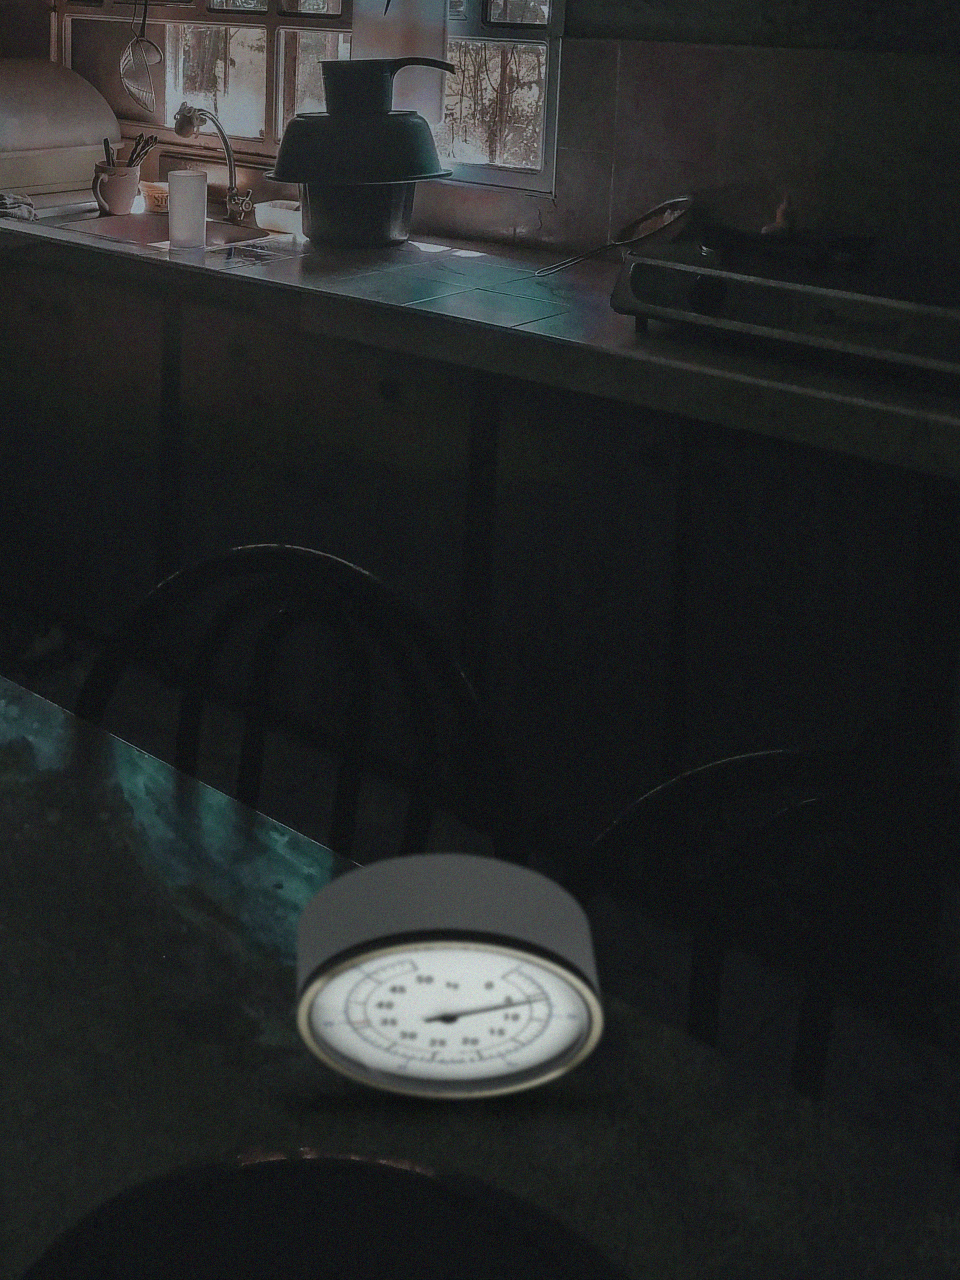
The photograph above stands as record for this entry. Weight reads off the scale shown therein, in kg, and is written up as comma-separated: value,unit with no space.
5,kg
